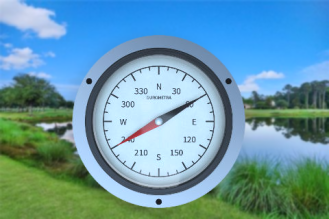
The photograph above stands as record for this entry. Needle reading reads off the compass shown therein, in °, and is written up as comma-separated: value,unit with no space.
240,°
